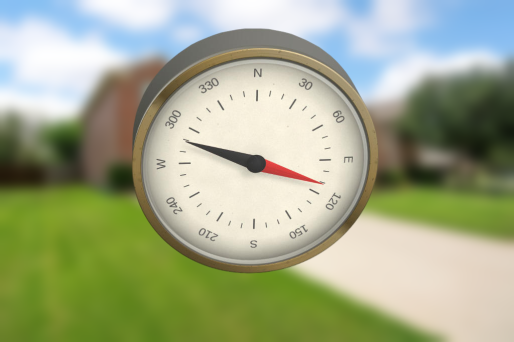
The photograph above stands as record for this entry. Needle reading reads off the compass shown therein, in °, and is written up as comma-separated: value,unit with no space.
110,°
